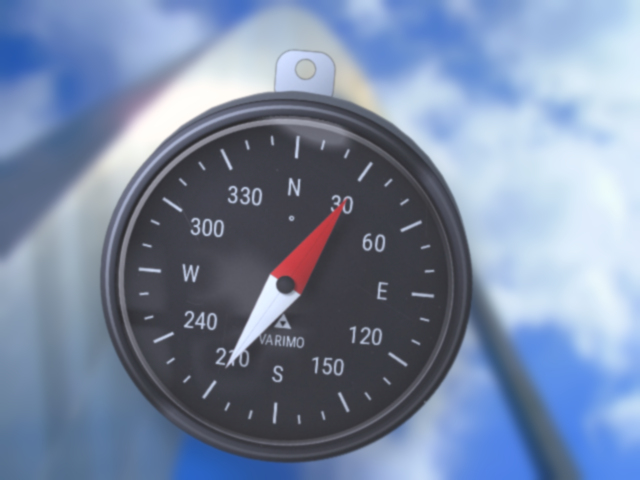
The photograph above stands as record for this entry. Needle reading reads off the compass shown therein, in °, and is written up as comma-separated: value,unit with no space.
30,°
